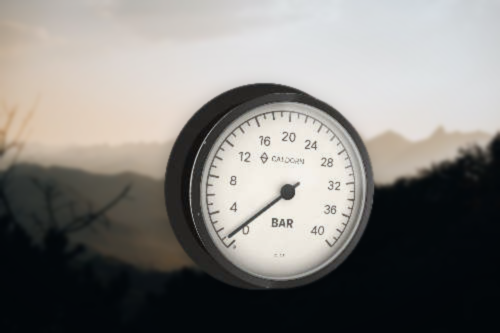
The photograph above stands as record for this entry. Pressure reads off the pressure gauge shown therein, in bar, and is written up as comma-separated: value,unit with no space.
1,bar
